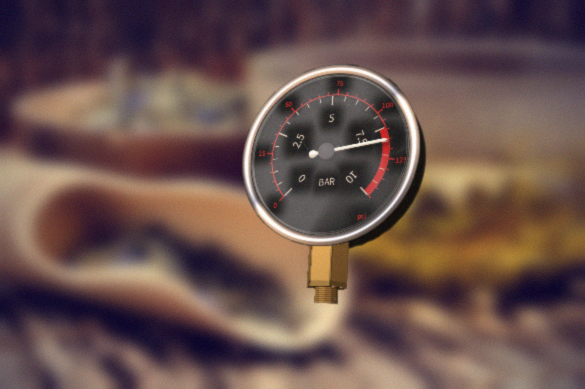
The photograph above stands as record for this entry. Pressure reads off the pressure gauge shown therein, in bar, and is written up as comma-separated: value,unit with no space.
8,bar
